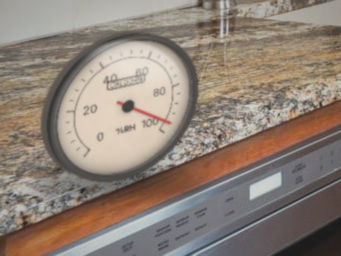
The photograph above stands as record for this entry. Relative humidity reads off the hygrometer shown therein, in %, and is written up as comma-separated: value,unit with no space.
96,%
